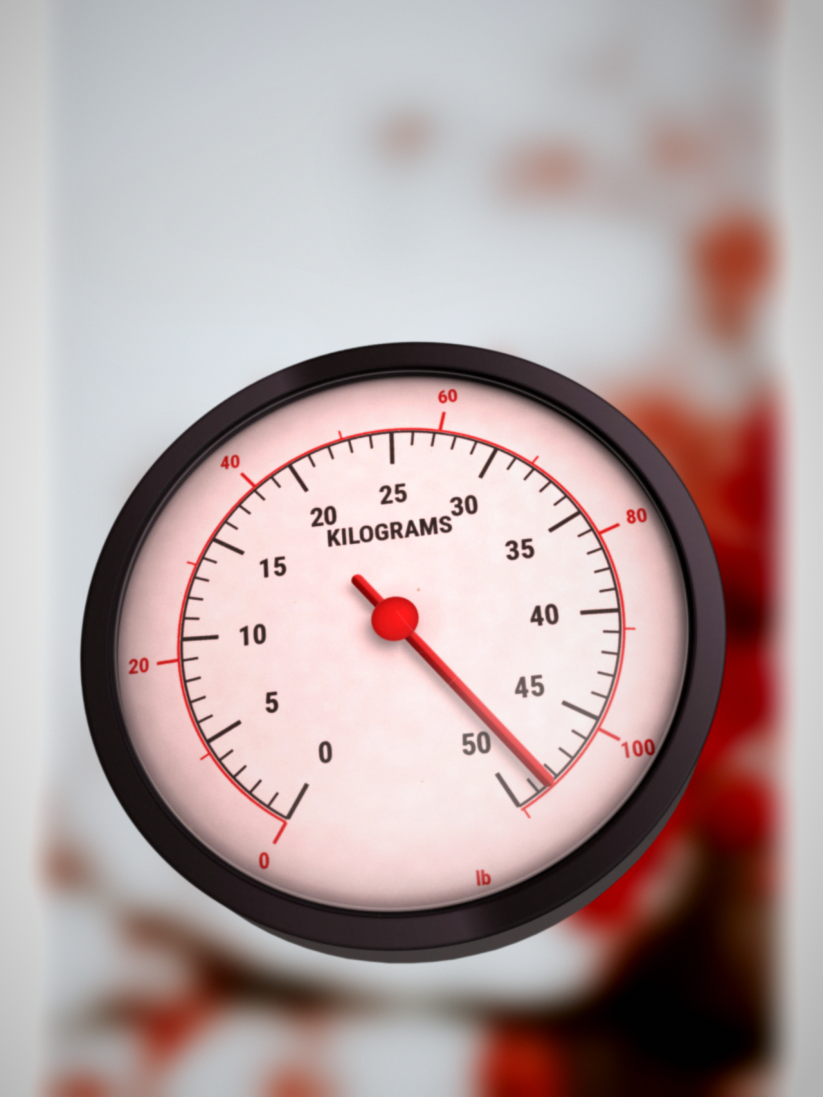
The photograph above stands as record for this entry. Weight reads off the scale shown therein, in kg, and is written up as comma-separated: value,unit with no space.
48.5,kg
